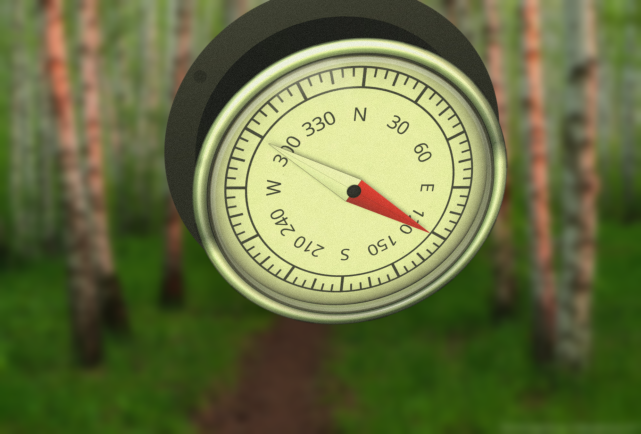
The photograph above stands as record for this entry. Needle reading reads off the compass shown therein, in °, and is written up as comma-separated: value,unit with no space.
120,°
